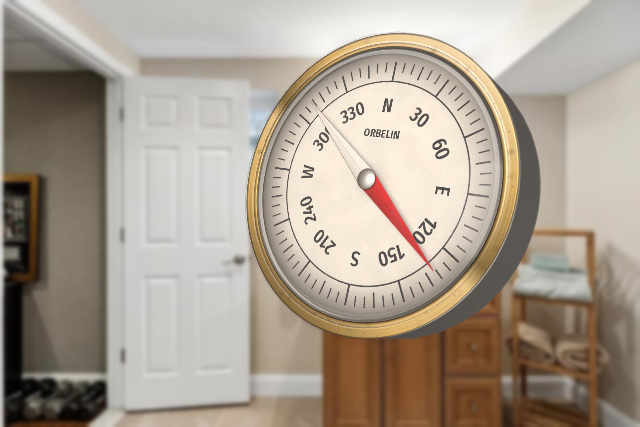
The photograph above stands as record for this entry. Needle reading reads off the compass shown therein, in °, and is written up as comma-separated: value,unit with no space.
130,°
